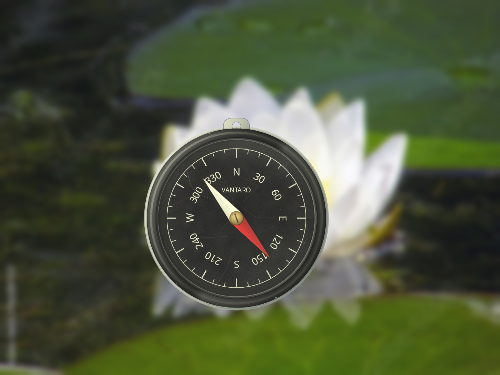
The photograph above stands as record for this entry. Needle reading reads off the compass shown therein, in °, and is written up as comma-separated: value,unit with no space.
140,°
